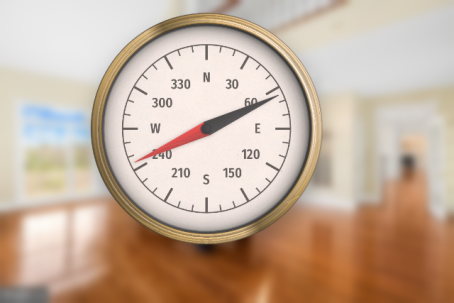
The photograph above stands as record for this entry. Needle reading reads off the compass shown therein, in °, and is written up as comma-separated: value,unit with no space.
245,°
